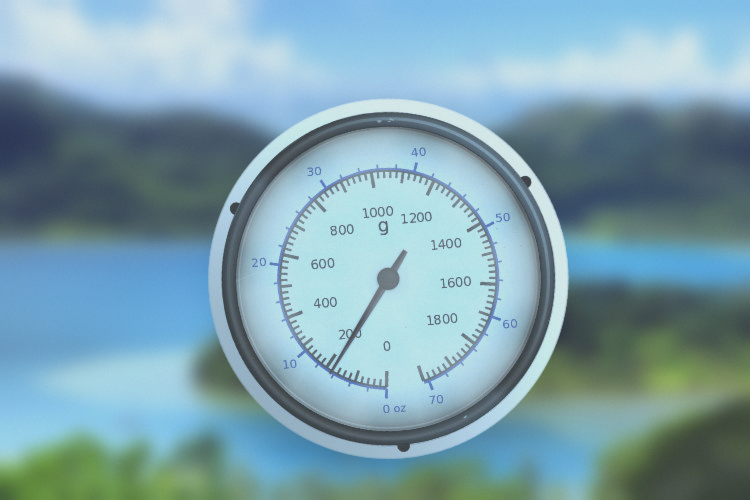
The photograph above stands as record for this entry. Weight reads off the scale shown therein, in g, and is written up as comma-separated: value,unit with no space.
180,g
